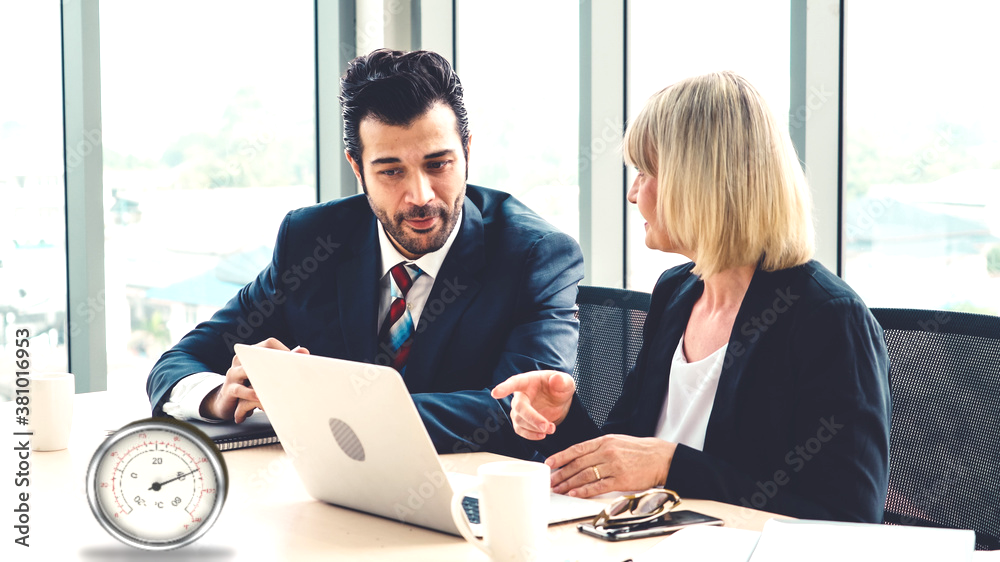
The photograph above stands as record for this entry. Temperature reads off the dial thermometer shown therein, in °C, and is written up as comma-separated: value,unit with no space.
40,°C
